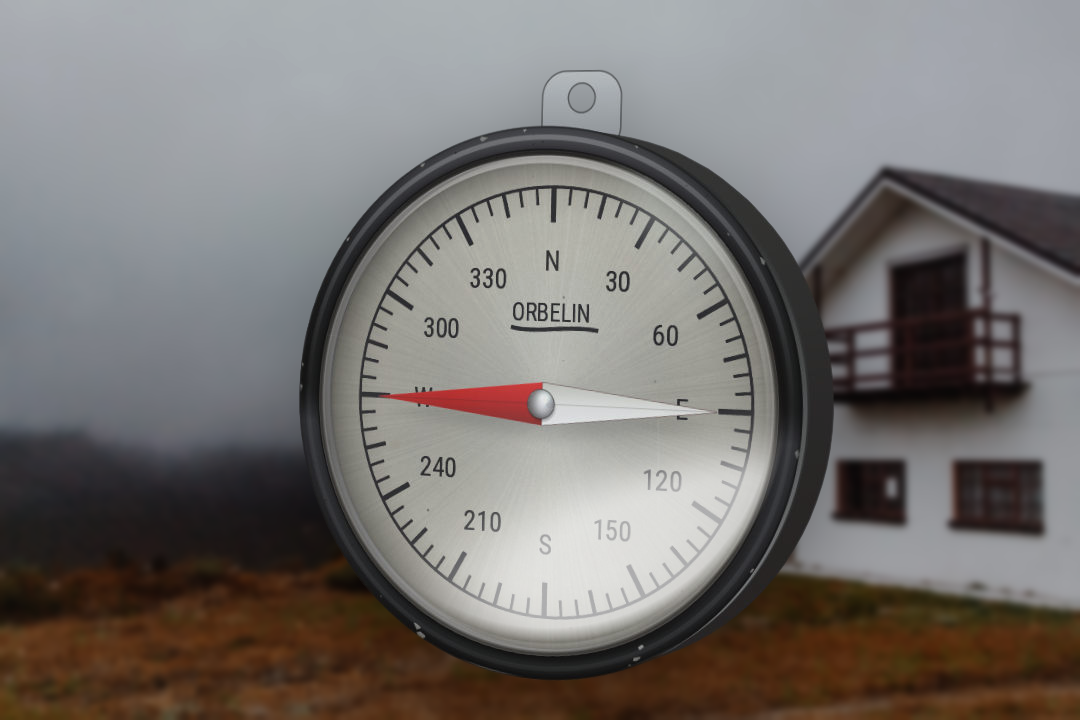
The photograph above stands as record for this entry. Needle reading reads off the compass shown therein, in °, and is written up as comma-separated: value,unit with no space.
270,°
